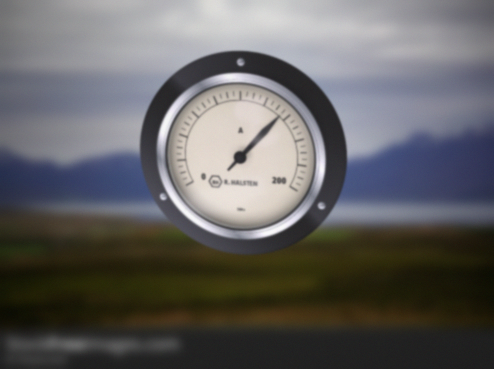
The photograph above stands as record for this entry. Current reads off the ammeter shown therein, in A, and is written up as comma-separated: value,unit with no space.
135,A
